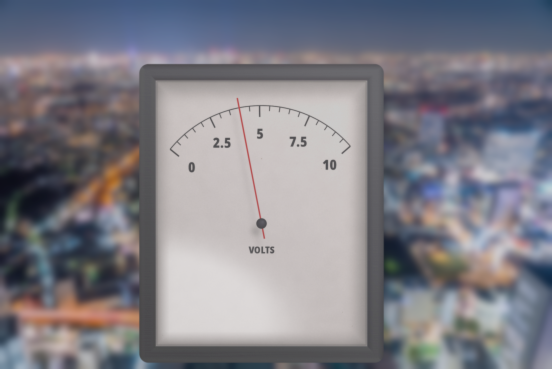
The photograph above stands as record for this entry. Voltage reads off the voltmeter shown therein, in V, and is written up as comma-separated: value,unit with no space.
4,V
